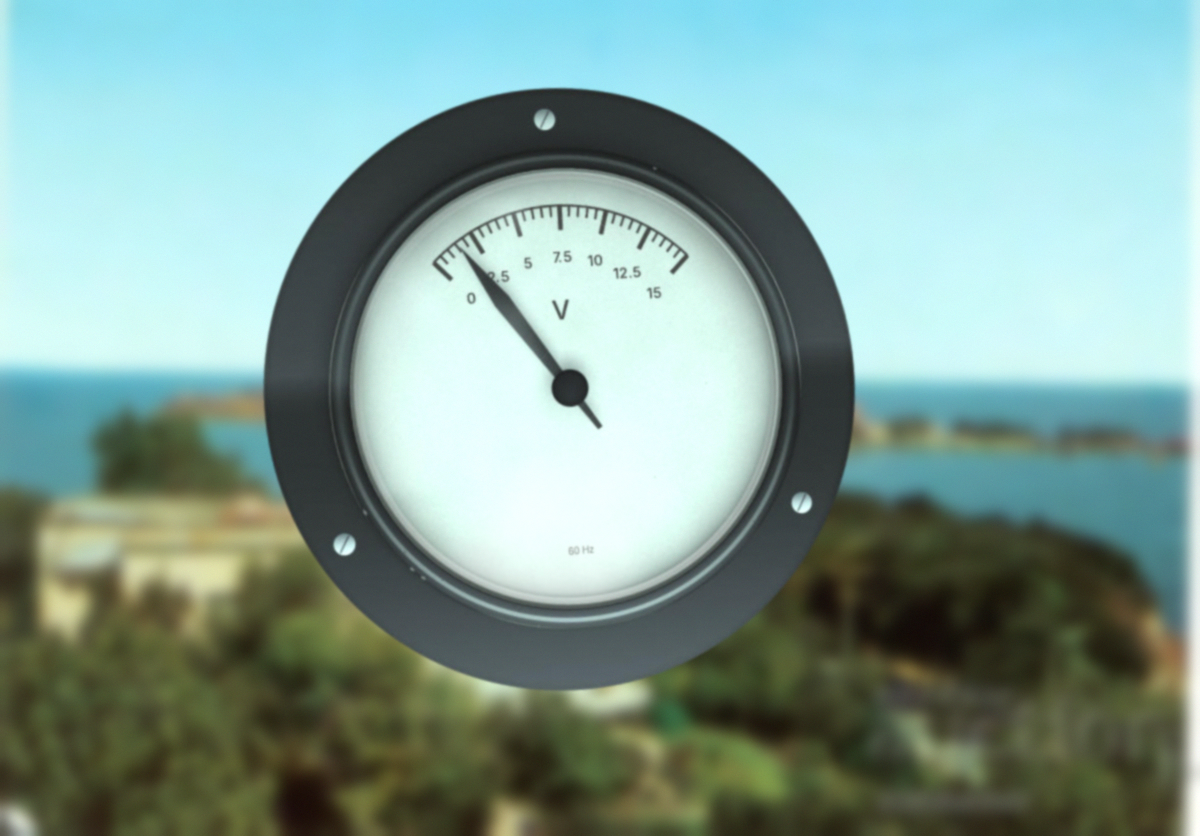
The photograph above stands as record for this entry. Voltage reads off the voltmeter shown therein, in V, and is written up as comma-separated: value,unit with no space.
1.5,V
